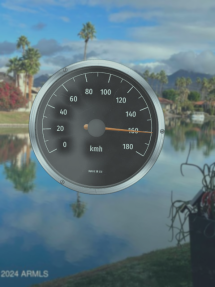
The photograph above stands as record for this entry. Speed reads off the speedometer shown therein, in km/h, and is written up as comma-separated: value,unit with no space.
160,km/h
